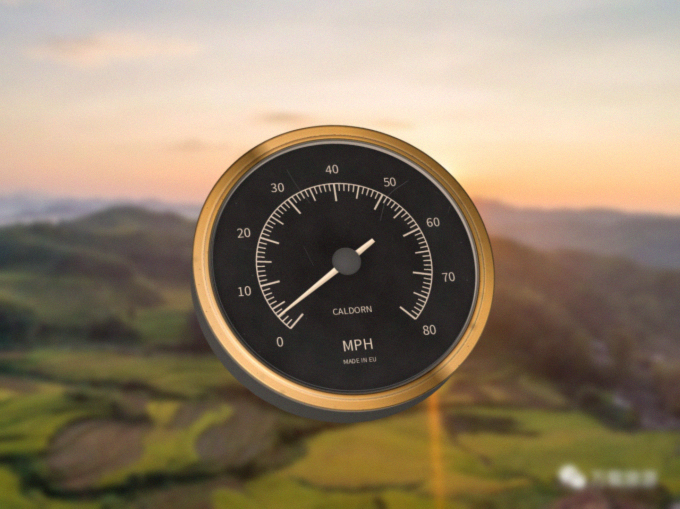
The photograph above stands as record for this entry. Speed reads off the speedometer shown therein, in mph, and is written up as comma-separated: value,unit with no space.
3,mph
